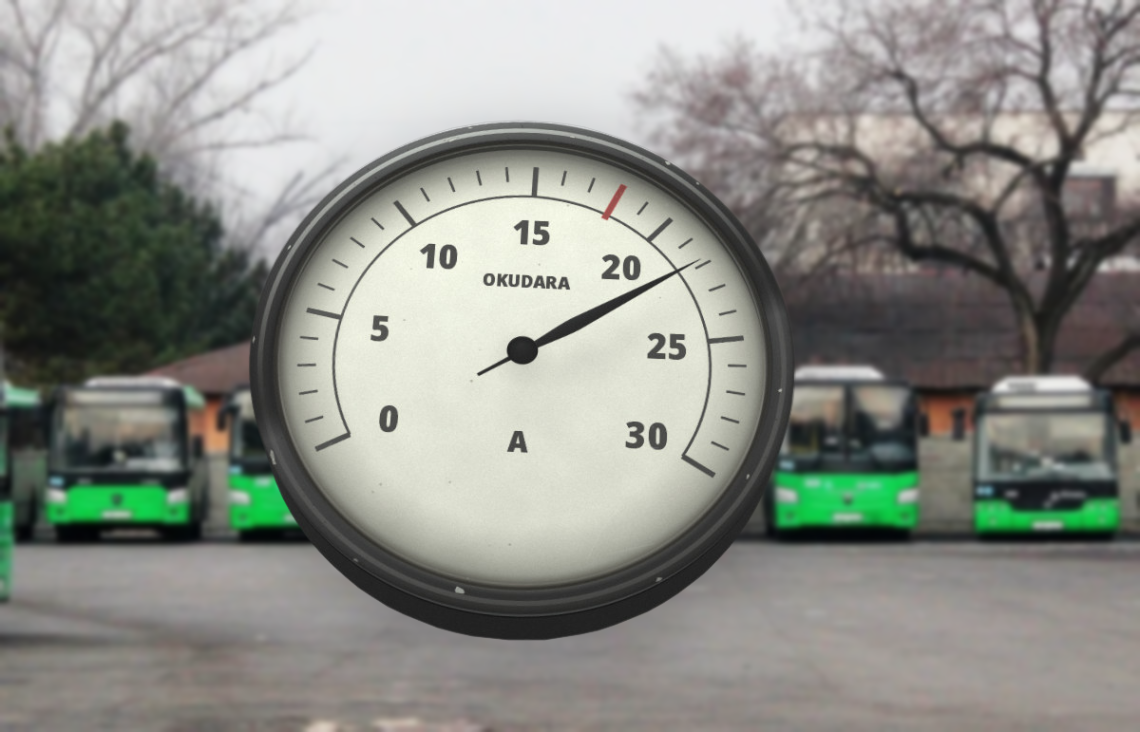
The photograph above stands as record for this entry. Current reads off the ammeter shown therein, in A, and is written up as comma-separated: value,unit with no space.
22,A
